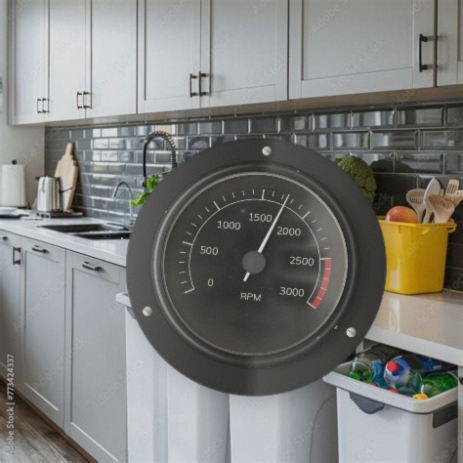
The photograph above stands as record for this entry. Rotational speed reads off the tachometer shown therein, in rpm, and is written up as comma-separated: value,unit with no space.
1750,rpm
